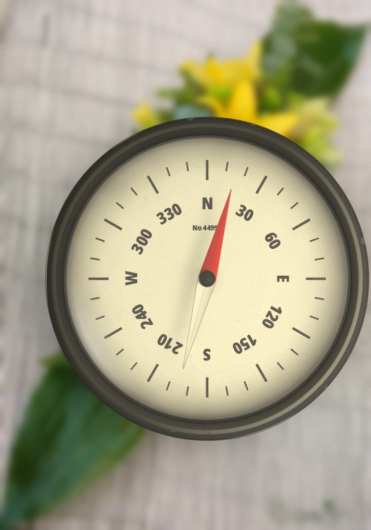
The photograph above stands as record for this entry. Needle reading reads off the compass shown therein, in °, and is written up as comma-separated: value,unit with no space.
15,°
